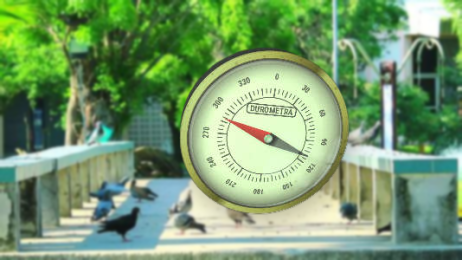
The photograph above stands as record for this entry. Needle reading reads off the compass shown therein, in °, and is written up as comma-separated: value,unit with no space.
290,°
